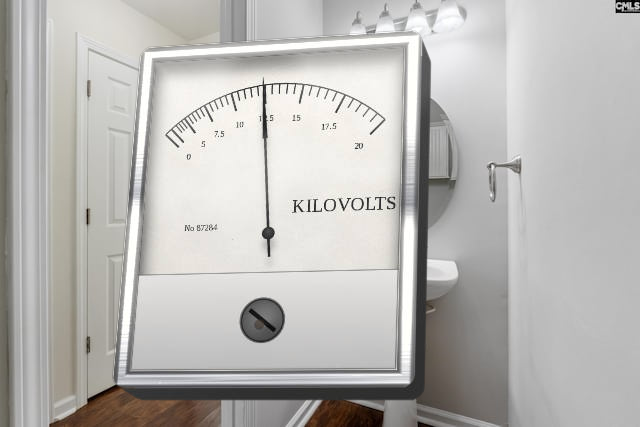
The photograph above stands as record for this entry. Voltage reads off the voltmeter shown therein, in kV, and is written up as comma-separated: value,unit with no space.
12.5,kV
